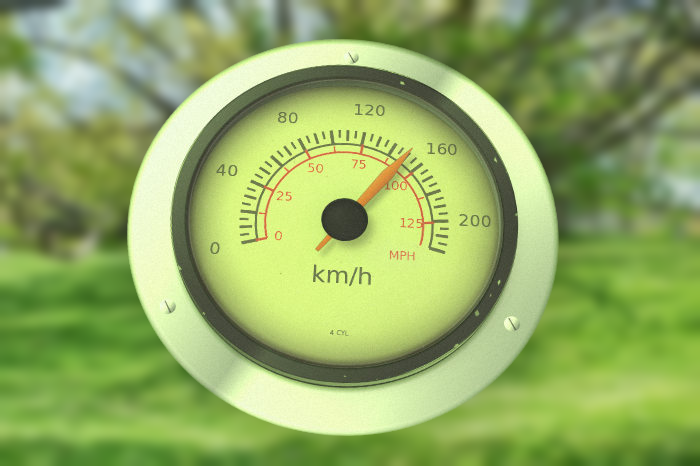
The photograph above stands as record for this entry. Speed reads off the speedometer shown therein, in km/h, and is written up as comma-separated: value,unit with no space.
150,km/h
